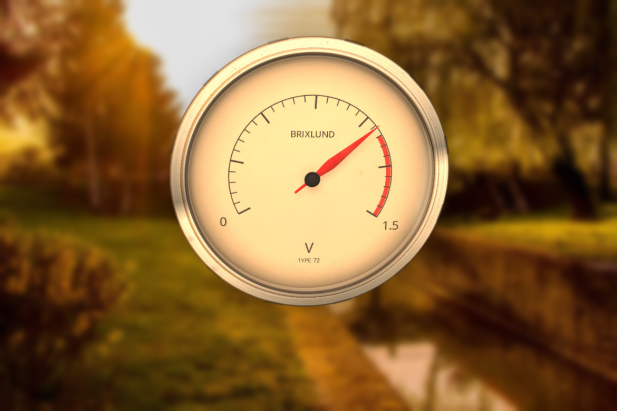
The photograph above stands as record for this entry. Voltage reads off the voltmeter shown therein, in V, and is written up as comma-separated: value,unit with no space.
1.05,V
